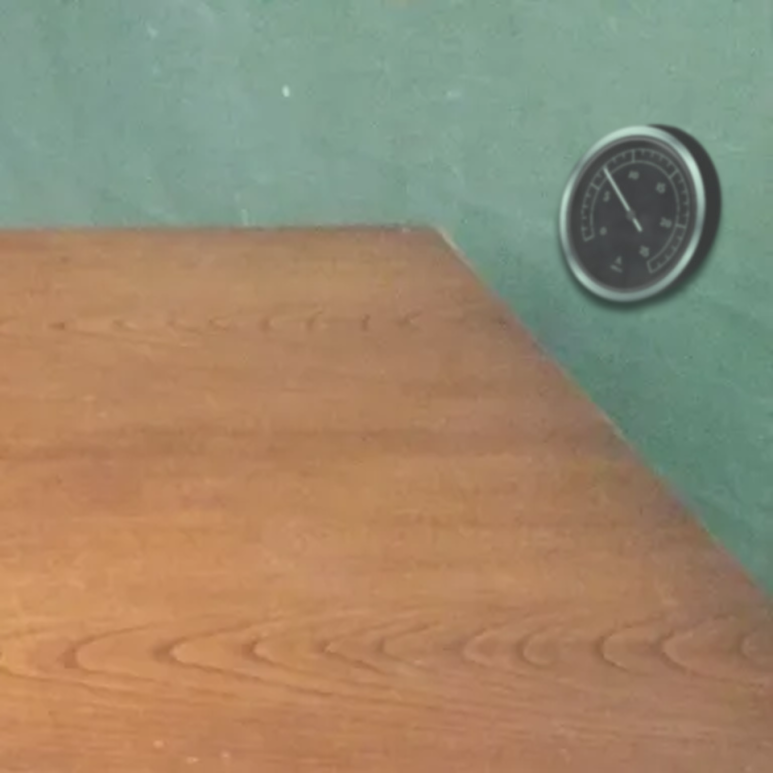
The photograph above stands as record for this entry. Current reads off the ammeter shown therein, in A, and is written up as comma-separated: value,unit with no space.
7,A
